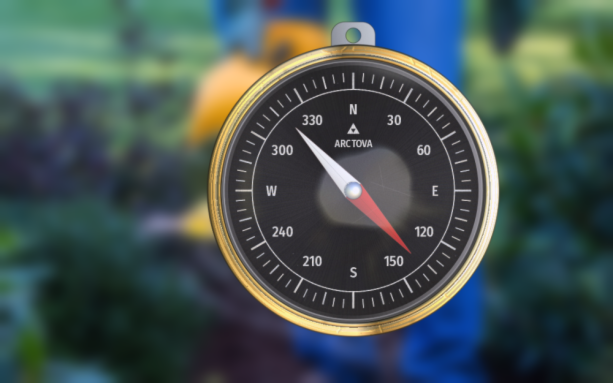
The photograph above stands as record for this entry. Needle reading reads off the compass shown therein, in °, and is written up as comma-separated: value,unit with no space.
137.5,°
